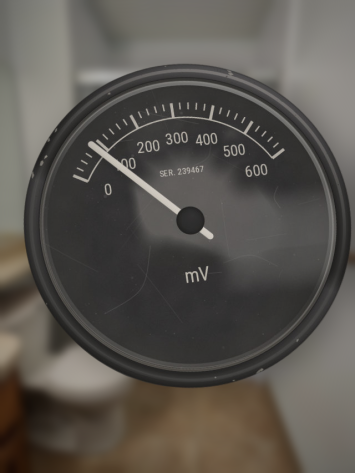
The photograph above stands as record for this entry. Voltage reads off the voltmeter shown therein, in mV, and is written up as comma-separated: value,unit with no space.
80,mV
